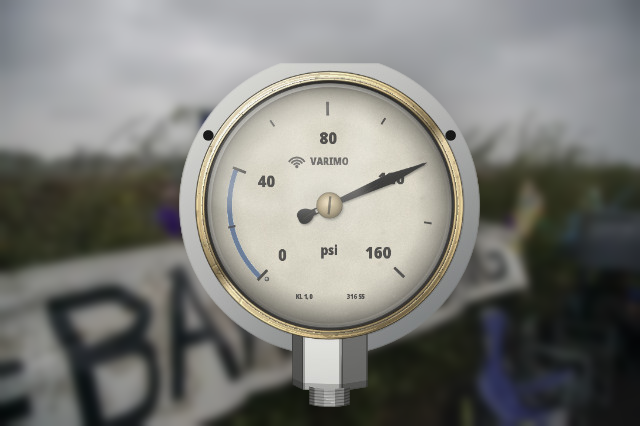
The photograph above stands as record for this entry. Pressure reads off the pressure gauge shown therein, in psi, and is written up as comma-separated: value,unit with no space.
120,psi
